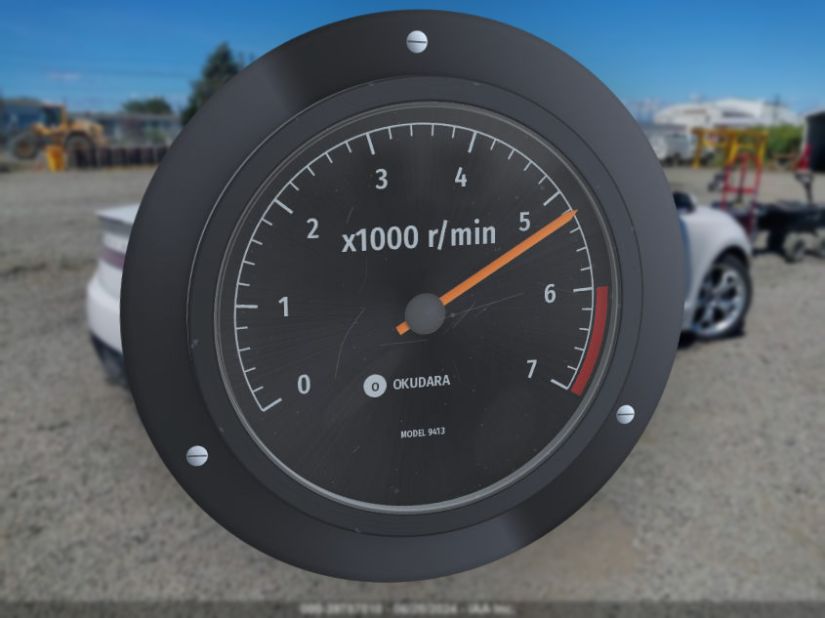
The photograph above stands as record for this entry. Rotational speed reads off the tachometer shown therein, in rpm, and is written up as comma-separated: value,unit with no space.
5200,rpm
